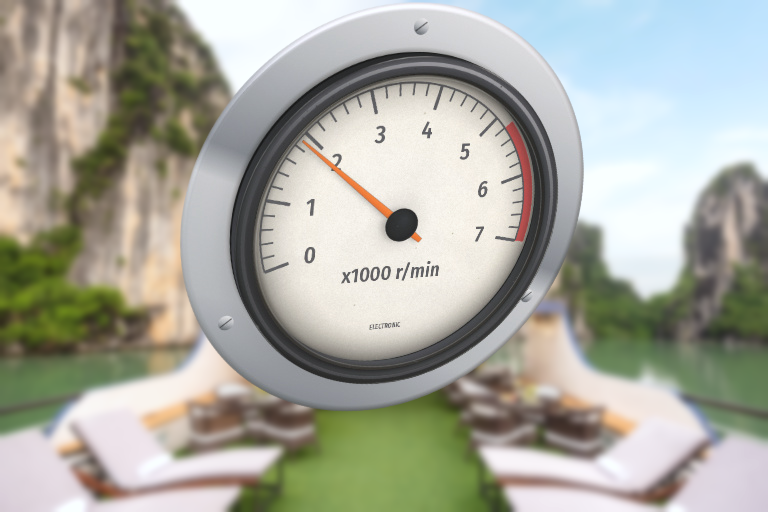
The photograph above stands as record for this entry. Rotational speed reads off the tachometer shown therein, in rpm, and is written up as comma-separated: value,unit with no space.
1900,rpm
